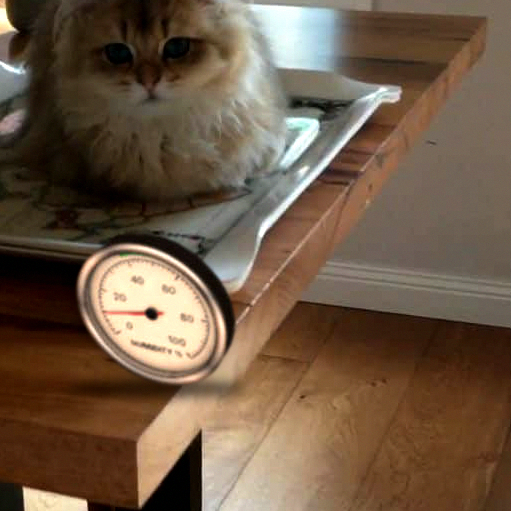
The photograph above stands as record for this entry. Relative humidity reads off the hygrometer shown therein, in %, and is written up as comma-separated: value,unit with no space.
10,%
